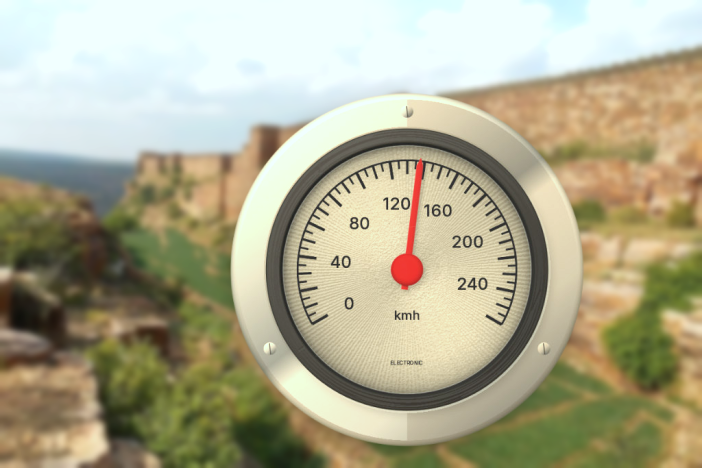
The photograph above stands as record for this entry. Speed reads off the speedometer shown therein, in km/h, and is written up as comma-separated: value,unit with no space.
137.5,km/h
